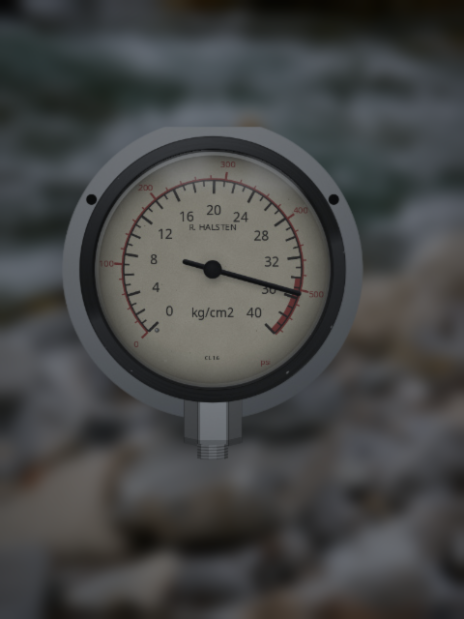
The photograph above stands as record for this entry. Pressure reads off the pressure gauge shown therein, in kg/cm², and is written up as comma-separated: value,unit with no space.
35.5,kg/cm²
